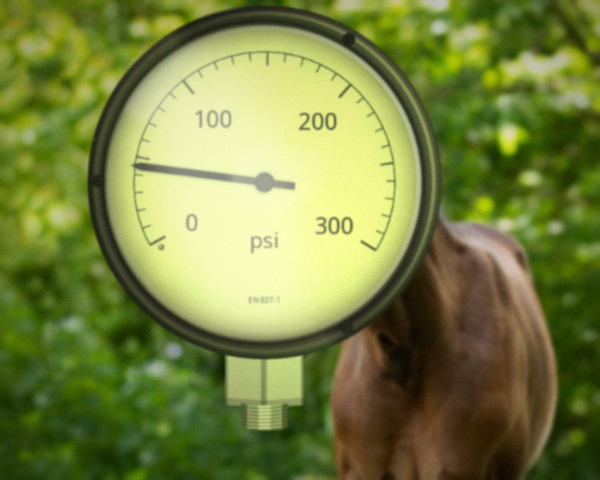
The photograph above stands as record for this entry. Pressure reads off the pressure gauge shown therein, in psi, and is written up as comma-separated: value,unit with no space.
45,psi
